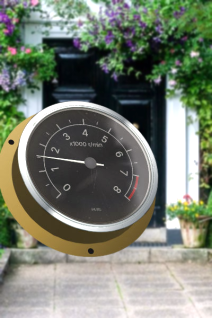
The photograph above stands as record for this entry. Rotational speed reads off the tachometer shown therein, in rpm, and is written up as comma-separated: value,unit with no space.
1500,rpm
